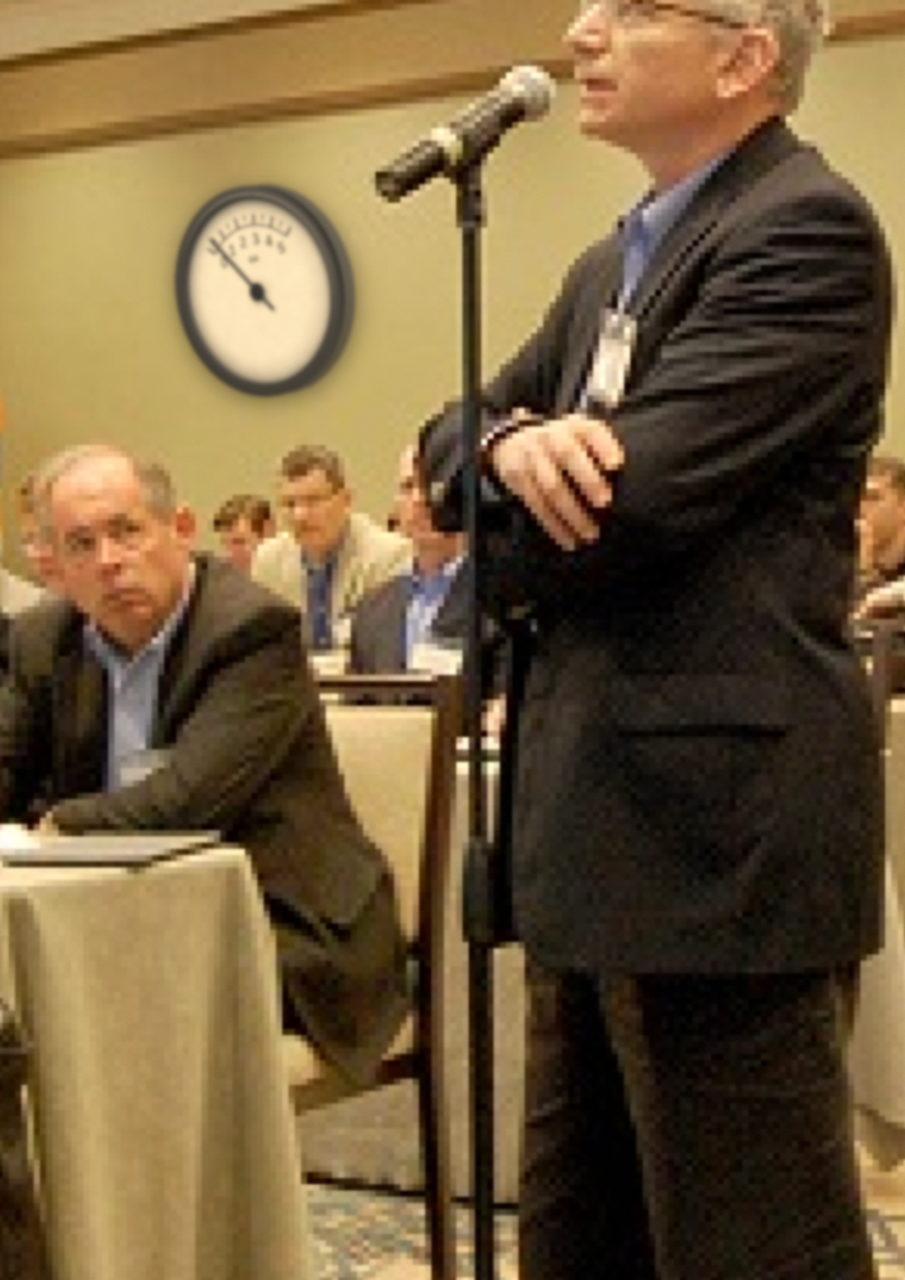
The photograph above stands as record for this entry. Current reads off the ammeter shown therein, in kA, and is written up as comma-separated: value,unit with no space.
0.5,kA
